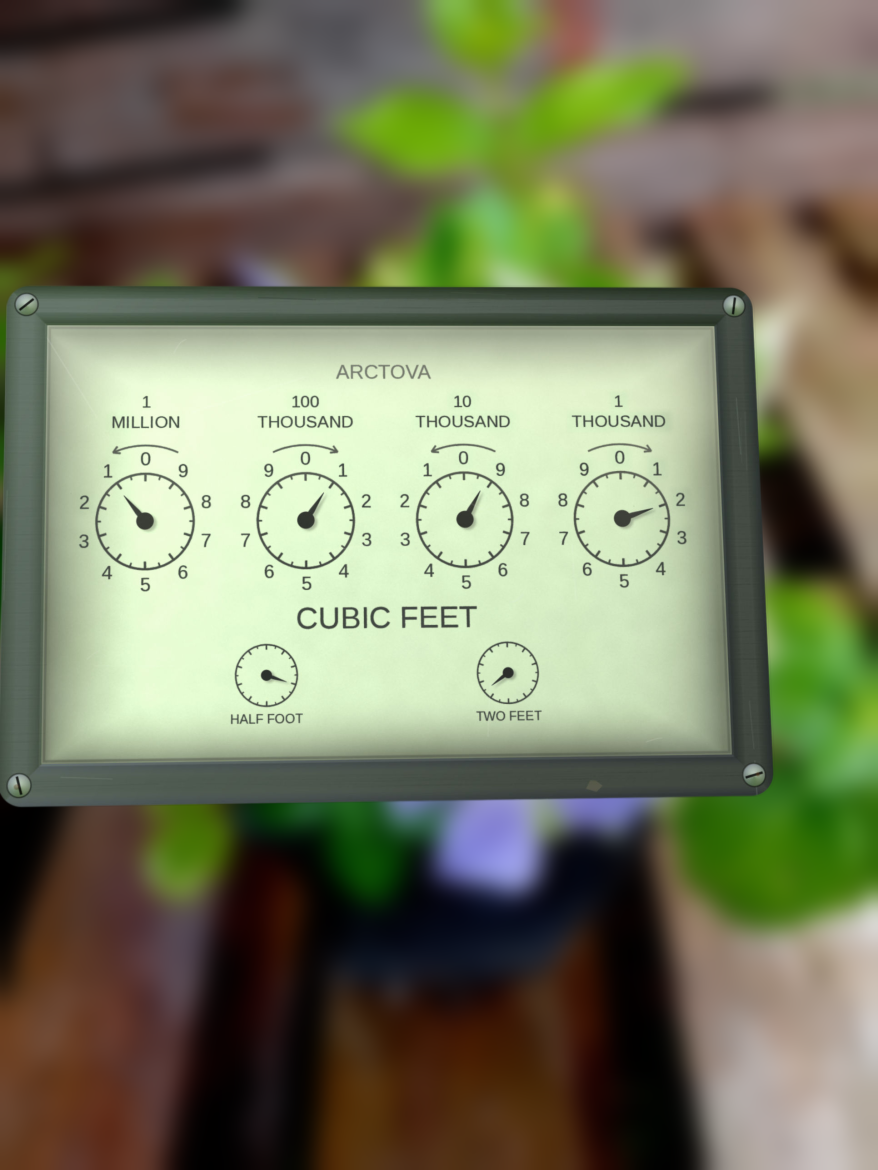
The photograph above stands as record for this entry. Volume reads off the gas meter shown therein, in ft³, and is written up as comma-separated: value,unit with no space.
109200,ft³
